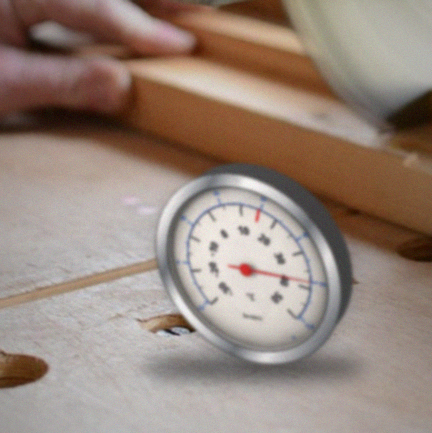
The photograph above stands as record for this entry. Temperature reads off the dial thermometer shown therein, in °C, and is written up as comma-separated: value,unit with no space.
37.5,°C
